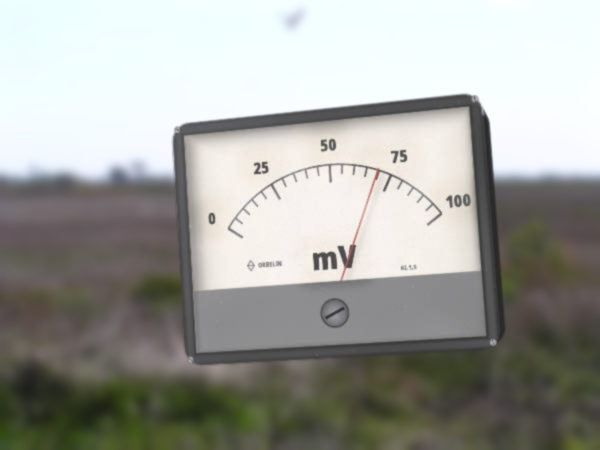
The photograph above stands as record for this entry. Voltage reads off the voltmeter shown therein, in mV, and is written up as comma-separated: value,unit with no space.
70,mV
